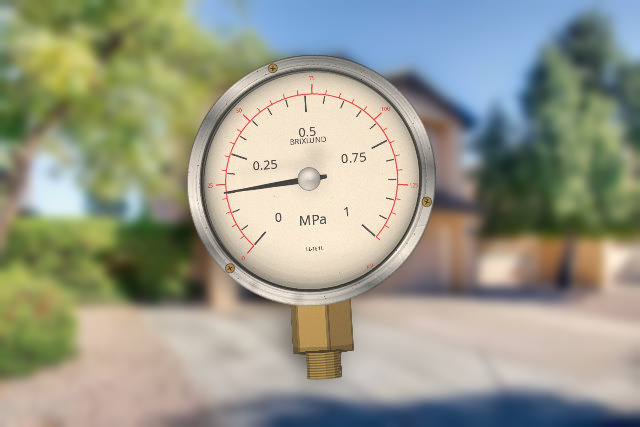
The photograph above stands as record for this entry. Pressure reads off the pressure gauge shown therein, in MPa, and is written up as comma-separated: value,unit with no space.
0.15,MPa
